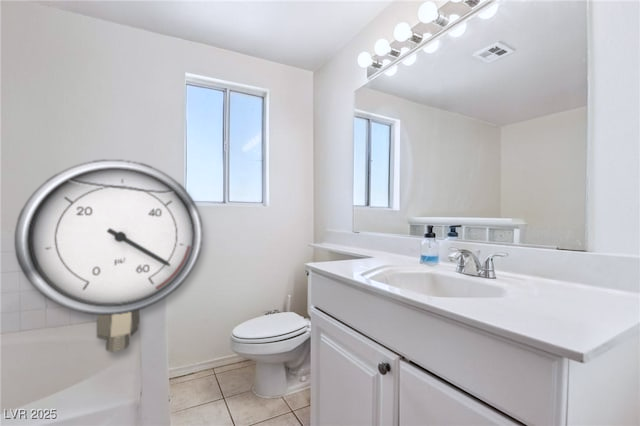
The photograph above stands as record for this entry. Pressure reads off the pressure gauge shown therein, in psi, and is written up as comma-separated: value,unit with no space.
55,psi
